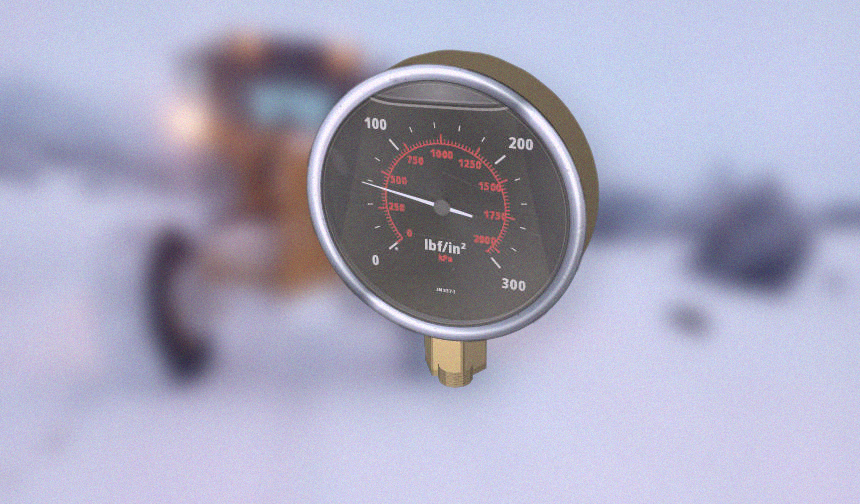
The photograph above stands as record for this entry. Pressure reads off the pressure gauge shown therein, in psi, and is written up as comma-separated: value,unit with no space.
60,psi
